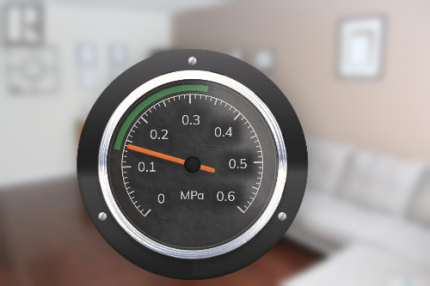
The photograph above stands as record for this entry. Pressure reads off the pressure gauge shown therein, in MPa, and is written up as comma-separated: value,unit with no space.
0.14,MPa
